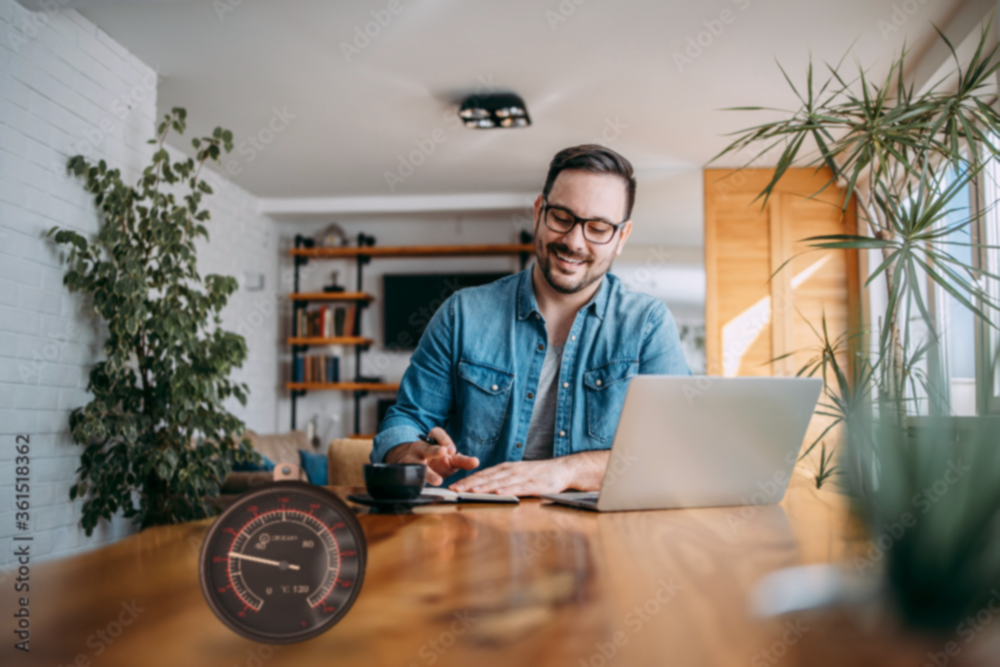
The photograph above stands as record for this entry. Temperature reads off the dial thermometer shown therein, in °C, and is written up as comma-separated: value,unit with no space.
30,°C
